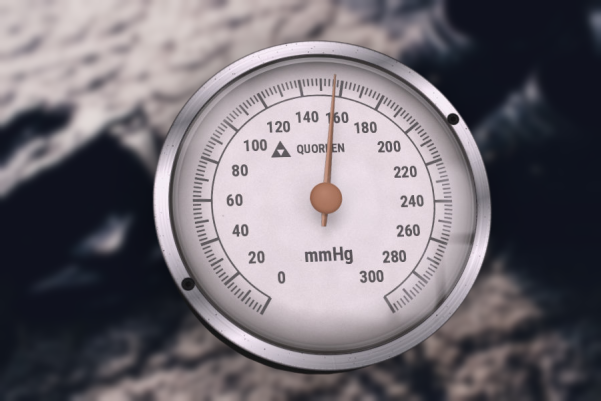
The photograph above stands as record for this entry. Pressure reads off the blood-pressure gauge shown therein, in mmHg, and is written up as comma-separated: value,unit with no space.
156,mmHg
